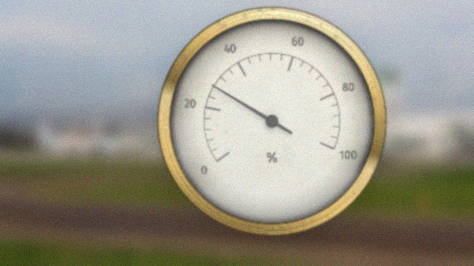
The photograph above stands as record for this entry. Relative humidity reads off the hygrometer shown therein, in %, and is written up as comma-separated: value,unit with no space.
28,%
